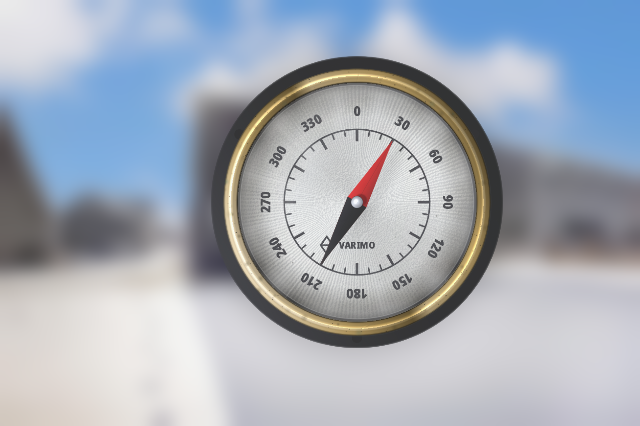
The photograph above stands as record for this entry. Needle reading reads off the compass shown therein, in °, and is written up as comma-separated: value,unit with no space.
30,°
